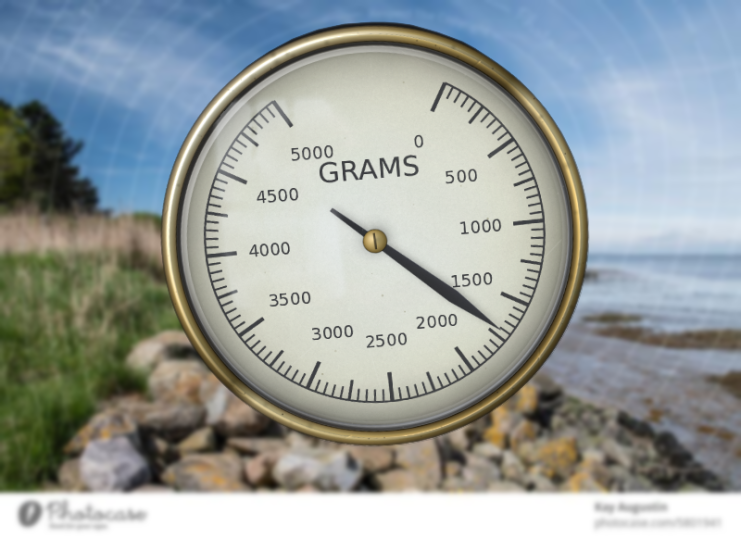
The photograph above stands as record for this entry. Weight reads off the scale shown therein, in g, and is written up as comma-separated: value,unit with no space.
1700,g
